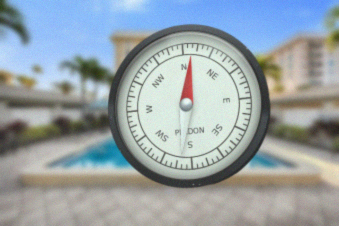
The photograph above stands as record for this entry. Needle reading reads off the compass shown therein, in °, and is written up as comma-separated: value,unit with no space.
10,°
